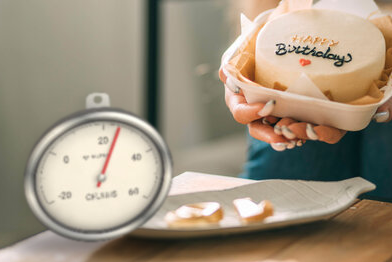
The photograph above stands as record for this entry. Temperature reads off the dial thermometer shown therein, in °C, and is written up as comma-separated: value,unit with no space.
25,°C
